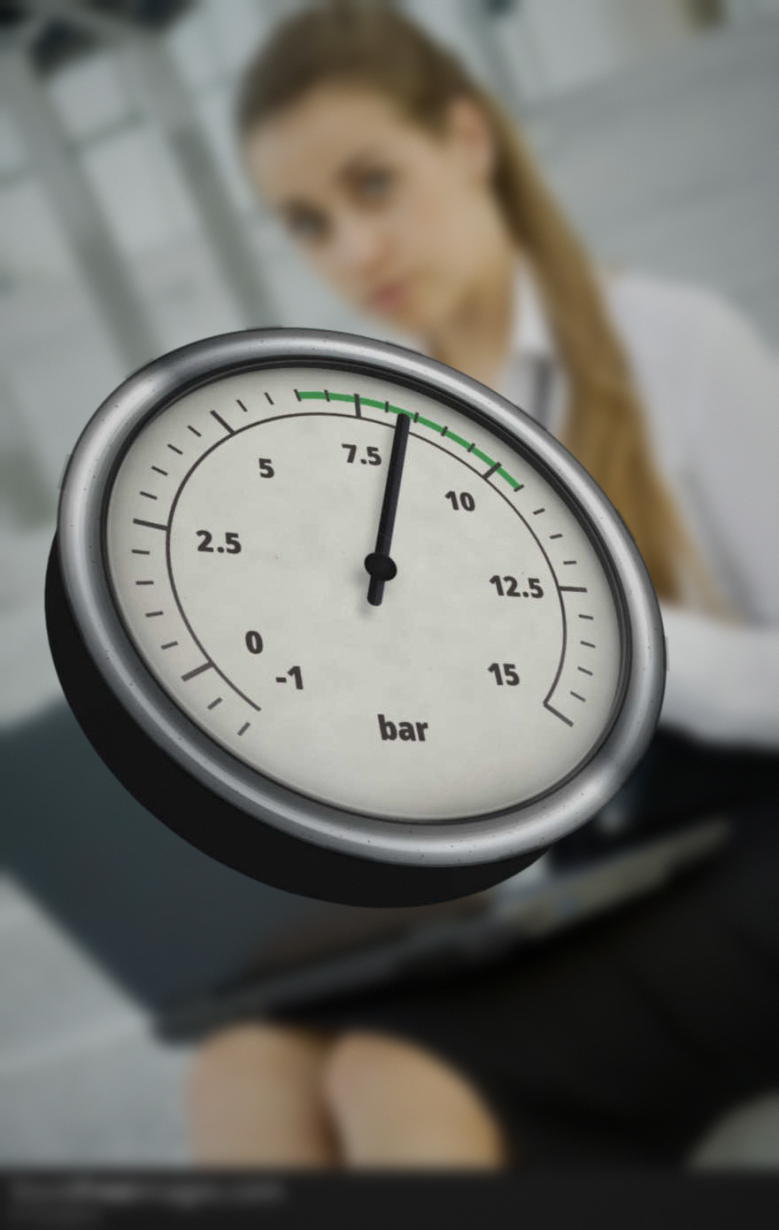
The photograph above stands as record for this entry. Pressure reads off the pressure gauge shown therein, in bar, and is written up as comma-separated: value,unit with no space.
8.25,bar
